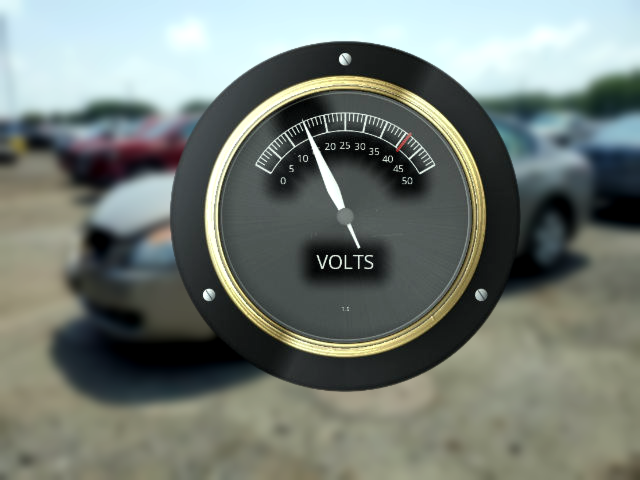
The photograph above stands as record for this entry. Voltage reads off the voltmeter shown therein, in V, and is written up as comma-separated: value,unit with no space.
15,V
